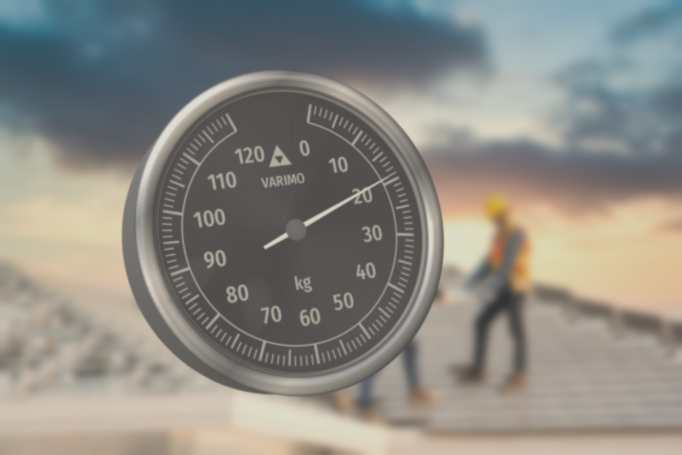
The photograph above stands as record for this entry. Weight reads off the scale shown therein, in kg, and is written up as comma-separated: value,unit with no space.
19,kg
